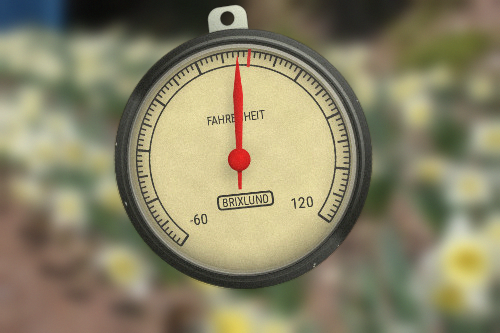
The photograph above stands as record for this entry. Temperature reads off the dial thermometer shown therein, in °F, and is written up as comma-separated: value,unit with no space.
36,°F
